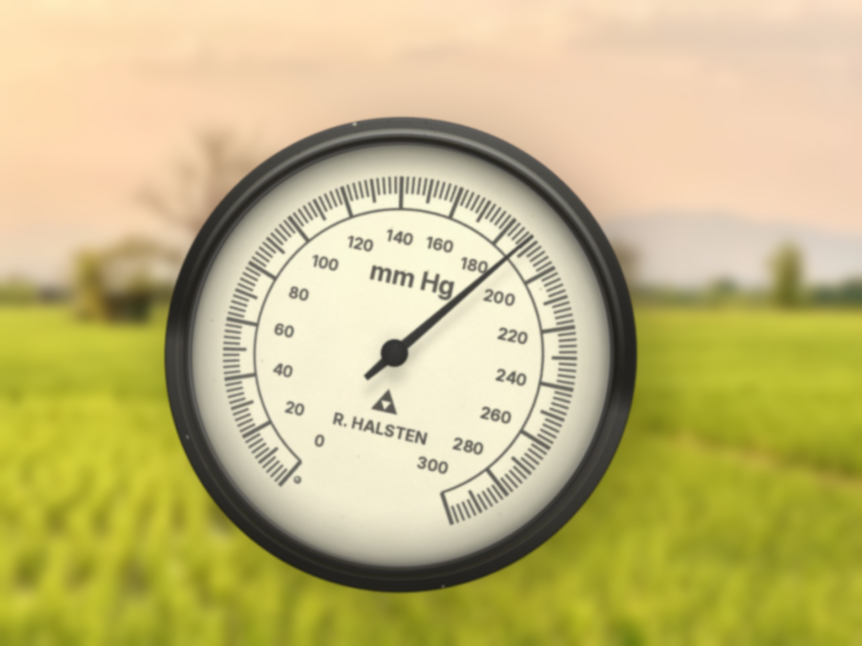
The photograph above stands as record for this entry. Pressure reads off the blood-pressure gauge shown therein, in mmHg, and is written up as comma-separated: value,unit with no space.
188,mmHg
